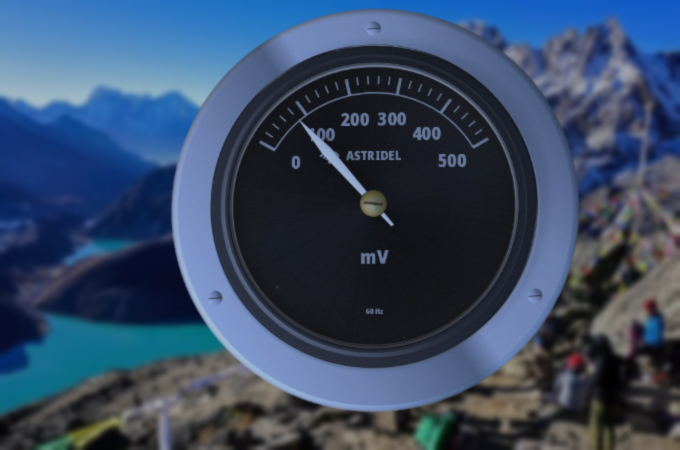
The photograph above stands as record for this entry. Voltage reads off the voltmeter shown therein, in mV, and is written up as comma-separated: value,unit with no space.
80,mV
